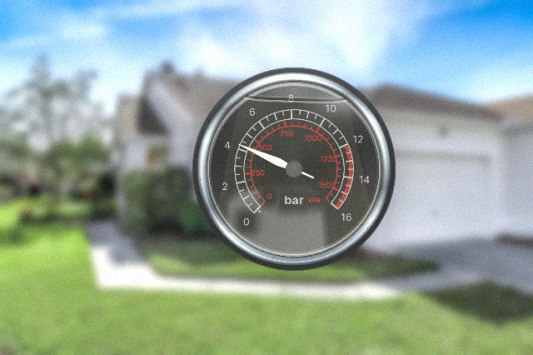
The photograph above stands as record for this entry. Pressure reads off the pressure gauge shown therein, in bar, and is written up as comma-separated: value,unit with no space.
4.25,bar
